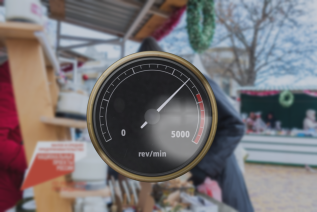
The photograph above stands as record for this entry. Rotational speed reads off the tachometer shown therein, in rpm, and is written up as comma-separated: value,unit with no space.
3400,rpm
